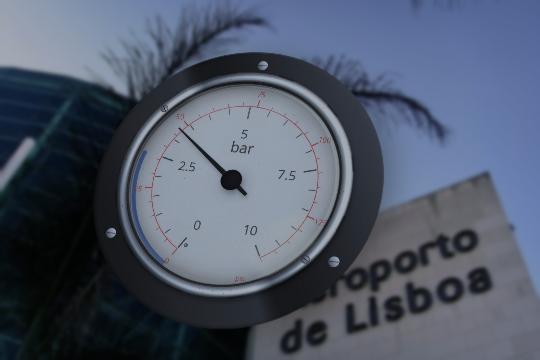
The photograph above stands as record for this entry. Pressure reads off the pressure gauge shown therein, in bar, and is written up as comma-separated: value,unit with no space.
3.25,bar
